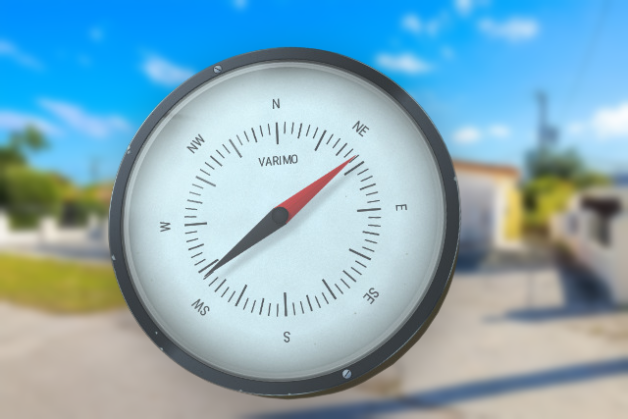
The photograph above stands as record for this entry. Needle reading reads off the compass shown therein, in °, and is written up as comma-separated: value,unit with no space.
55,°
